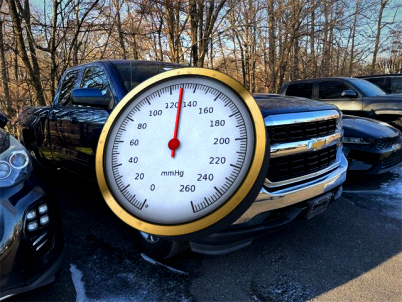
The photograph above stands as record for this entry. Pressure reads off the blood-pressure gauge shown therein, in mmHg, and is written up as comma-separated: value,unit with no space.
130,mmHg
